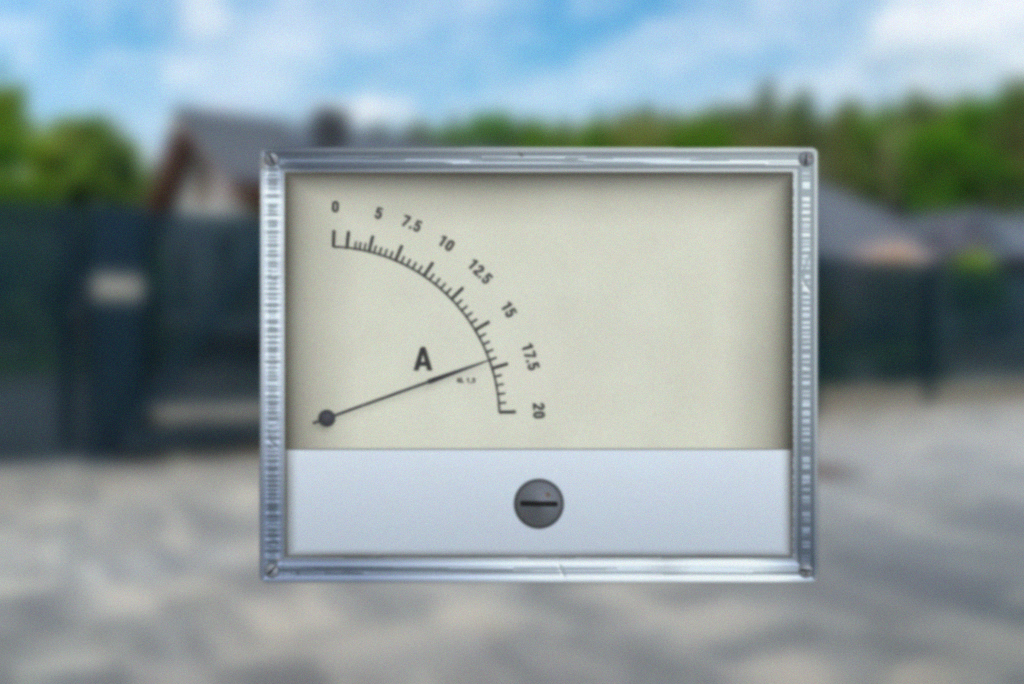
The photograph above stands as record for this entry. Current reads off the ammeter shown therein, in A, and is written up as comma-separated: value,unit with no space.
17,A
